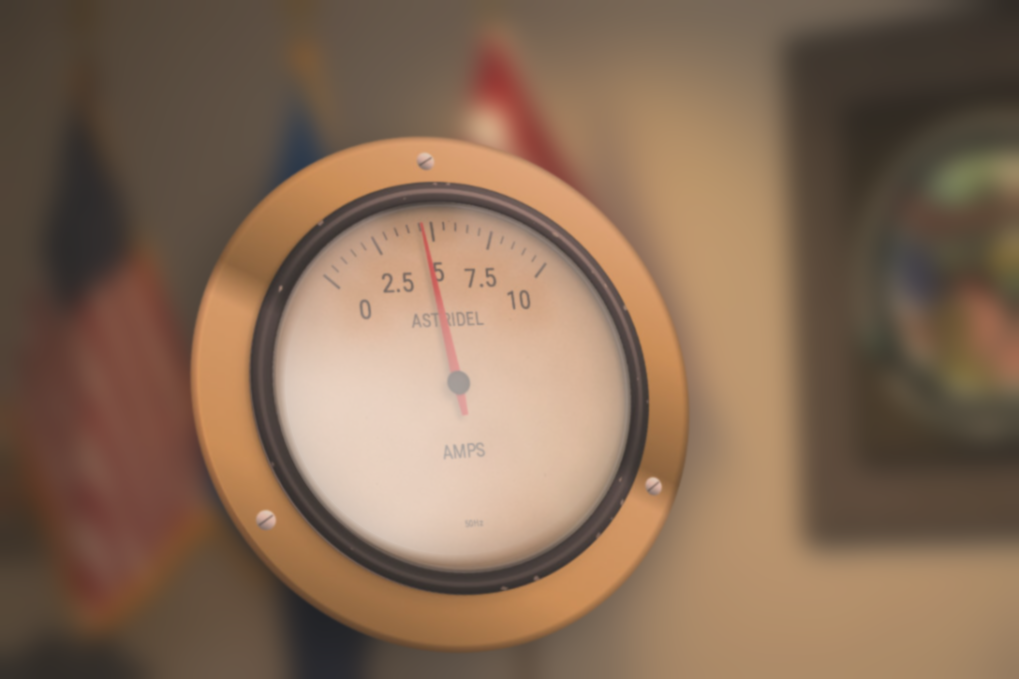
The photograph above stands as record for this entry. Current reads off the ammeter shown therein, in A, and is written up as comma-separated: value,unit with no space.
4.5,A
